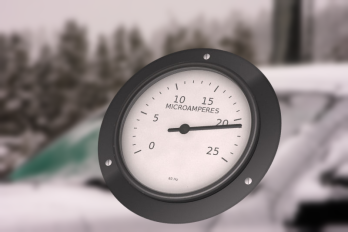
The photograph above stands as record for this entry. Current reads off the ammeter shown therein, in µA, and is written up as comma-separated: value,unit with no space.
21,µA
